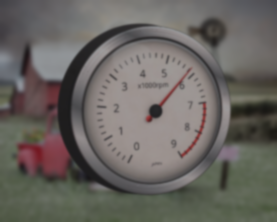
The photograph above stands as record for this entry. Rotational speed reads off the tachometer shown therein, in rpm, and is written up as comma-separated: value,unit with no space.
5800,rpm
